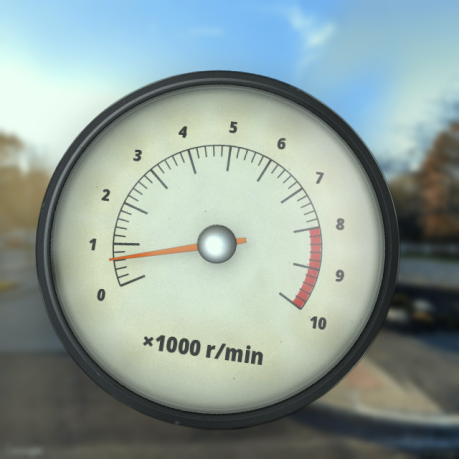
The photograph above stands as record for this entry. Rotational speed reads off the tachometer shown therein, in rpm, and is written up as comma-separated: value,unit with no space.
600,rpm
